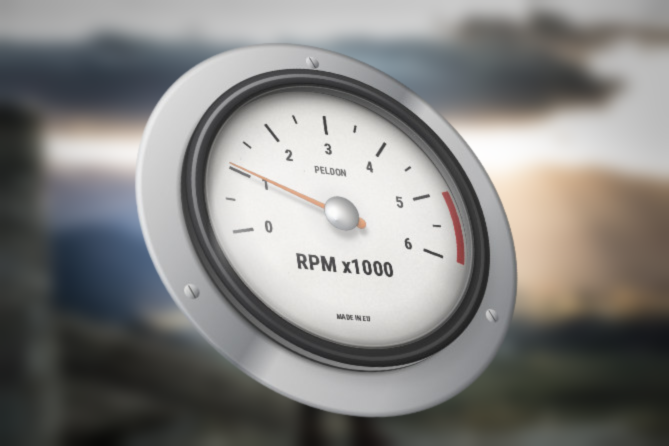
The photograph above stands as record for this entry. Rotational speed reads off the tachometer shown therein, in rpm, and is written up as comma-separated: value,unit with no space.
1000,rpm
